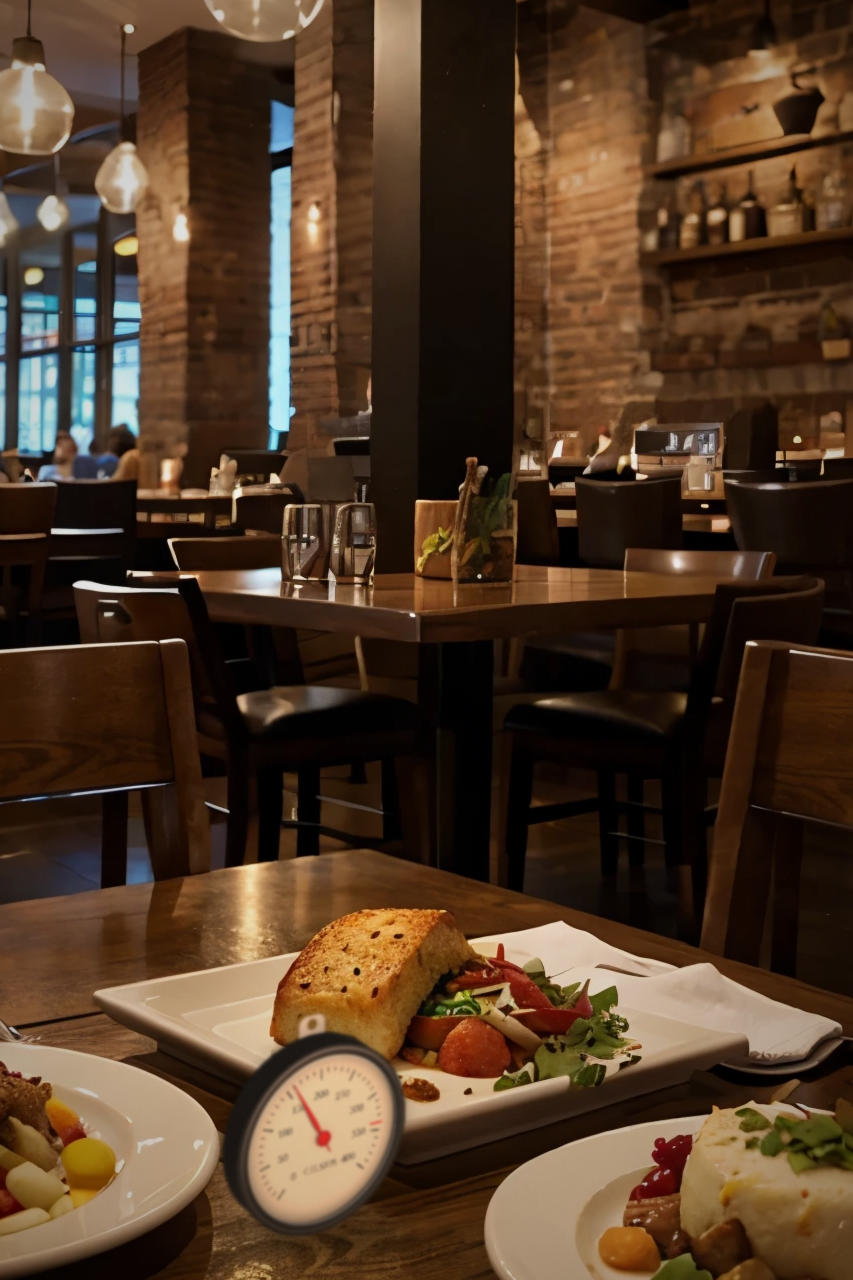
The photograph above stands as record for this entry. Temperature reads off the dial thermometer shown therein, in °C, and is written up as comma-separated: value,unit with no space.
160,°C
